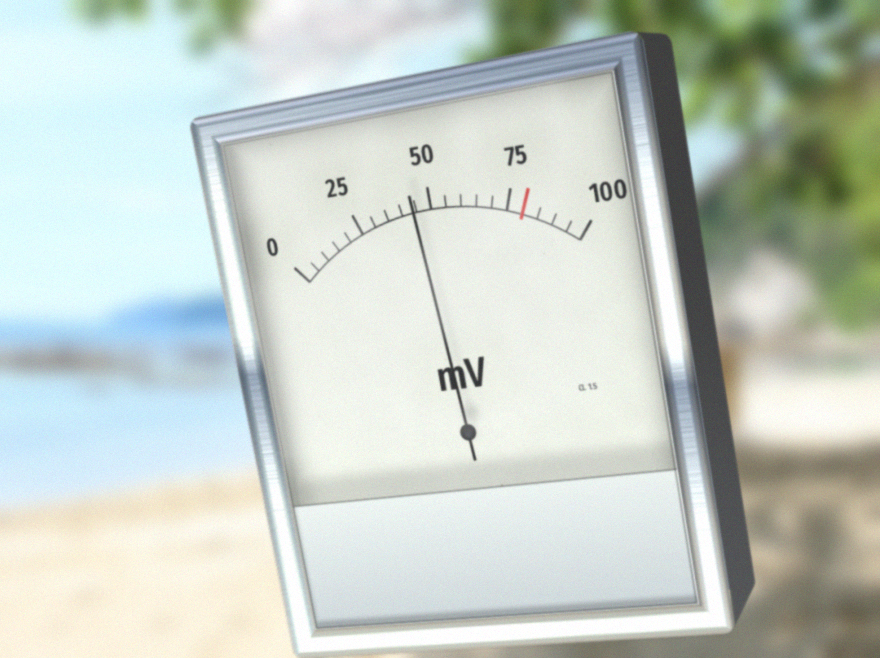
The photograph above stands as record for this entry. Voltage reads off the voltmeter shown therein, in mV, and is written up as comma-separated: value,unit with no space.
45,mV
